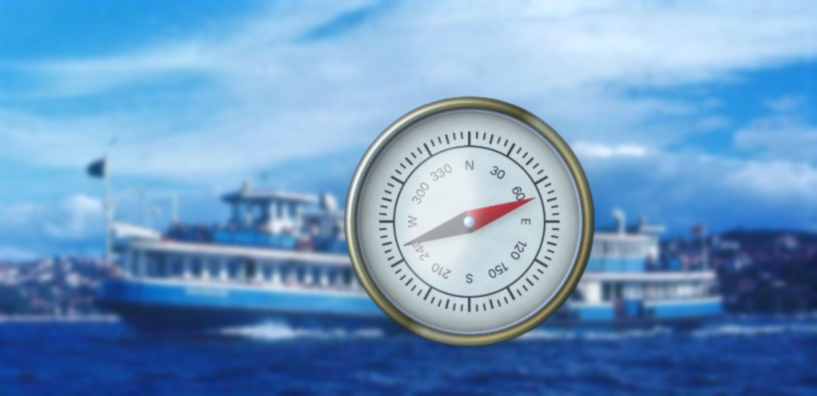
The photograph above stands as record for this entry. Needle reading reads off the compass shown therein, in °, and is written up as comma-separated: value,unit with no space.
70,°
